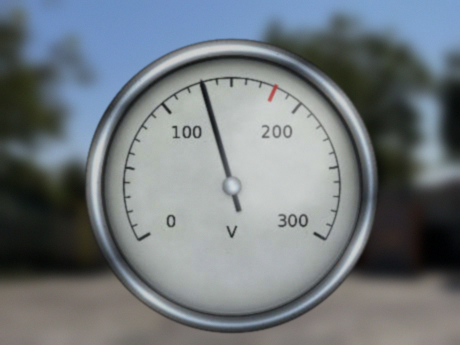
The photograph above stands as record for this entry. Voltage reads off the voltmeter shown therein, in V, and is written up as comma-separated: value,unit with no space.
130,V
